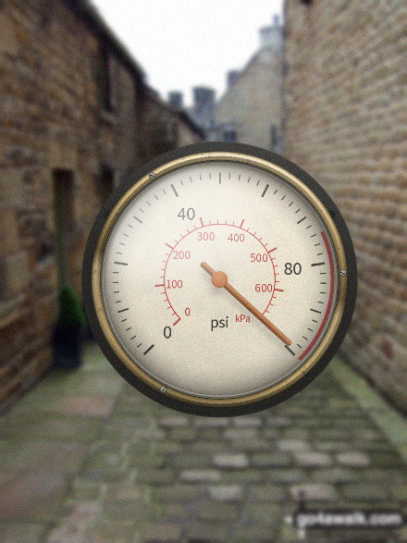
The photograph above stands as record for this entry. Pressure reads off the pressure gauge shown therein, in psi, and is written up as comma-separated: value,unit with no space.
99,psi
